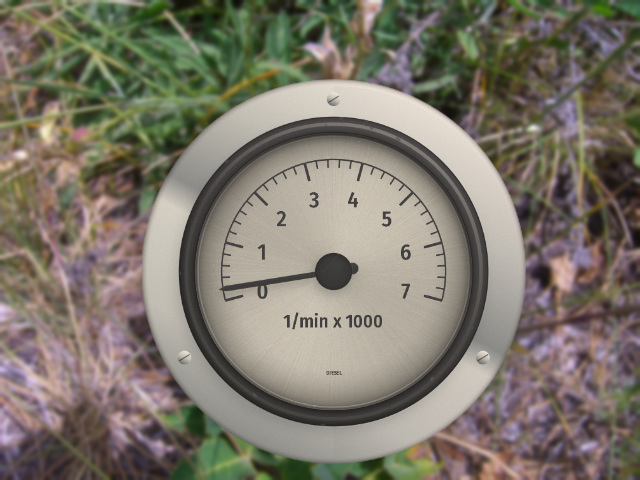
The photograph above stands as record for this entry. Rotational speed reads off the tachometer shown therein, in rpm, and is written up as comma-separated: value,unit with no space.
200,rpm
